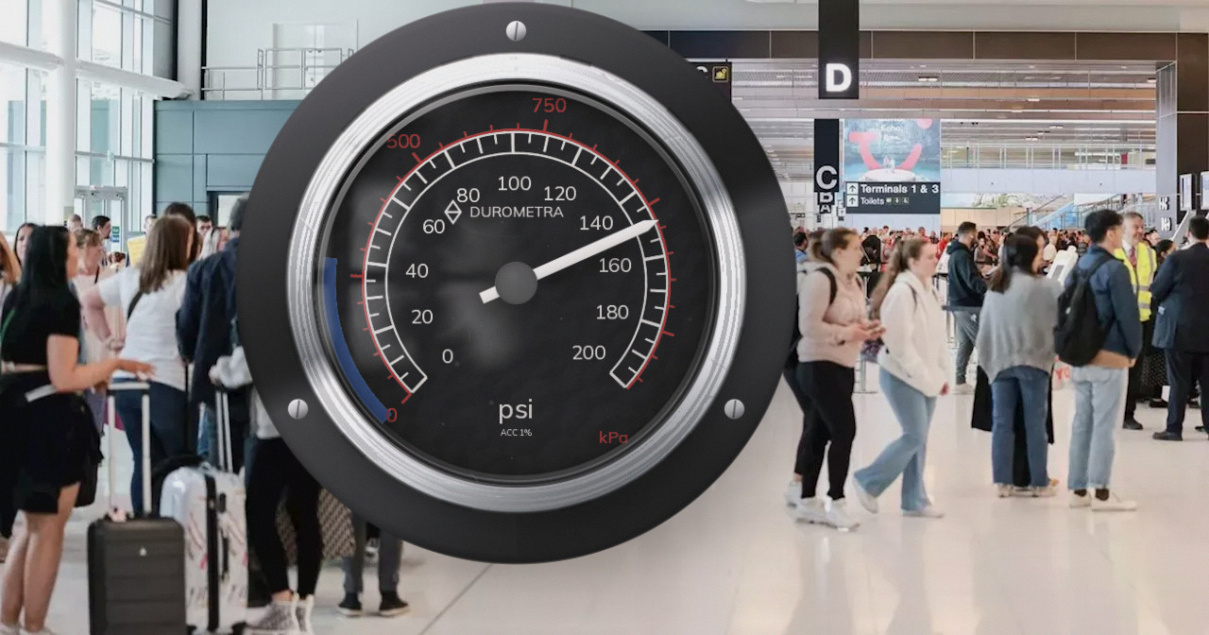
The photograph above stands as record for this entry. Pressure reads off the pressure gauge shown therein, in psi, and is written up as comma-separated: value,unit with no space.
150,psi
